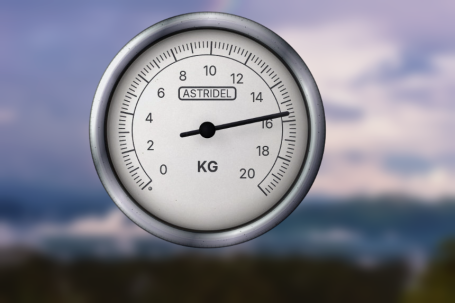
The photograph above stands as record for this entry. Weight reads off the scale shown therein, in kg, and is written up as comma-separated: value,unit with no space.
15.6,kg
